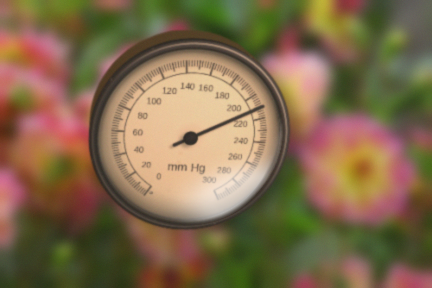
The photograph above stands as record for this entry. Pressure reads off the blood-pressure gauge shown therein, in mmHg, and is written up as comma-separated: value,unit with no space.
210,mmHg
